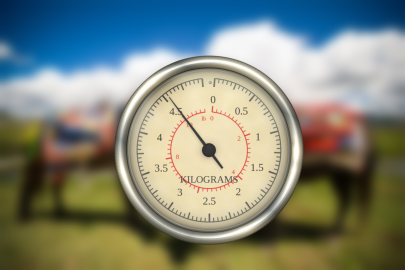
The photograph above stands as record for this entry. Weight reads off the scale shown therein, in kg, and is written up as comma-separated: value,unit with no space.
4.55,kg
